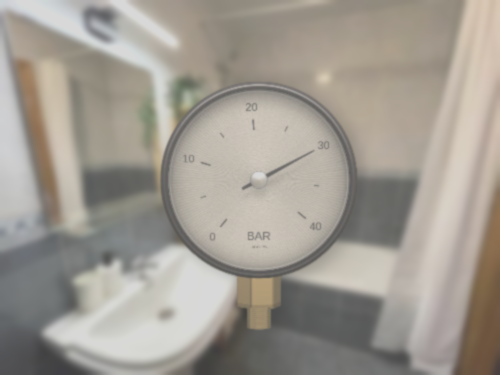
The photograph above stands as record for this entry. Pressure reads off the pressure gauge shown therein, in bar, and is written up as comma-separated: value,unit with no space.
30,bar
